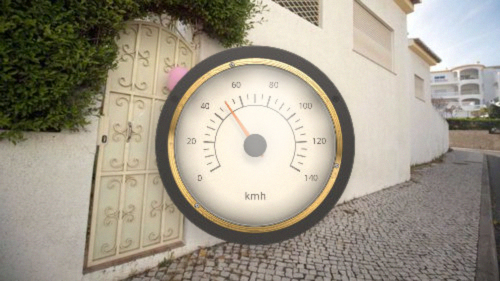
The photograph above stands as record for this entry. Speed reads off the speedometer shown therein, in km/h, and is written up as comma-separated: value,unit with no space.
50,km/h
